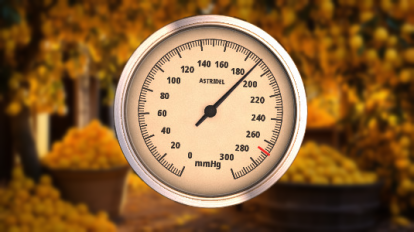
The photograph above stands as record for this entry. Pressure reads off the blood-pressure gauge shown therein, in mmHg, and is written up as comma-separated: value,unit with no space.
190,mmHg
